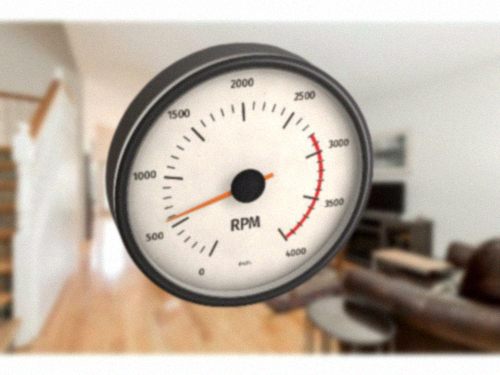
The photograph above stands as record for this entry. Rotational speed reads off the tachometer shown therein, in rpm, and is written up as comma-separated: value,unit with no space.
600,rpm
